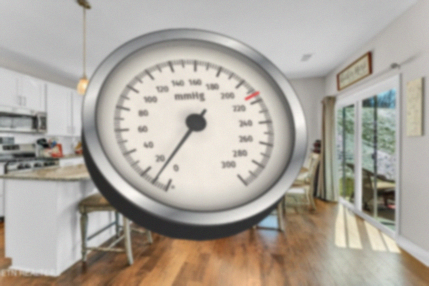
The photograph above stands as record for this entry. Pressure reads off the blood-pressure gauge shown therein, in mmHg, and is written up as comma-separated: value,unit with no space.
10,mmHg
